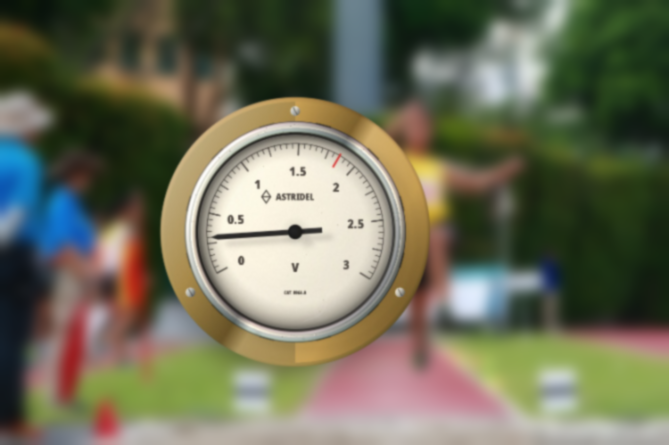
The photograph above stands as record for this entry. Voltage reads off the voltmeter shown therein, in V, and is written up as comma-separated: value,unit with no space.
0.3,V
